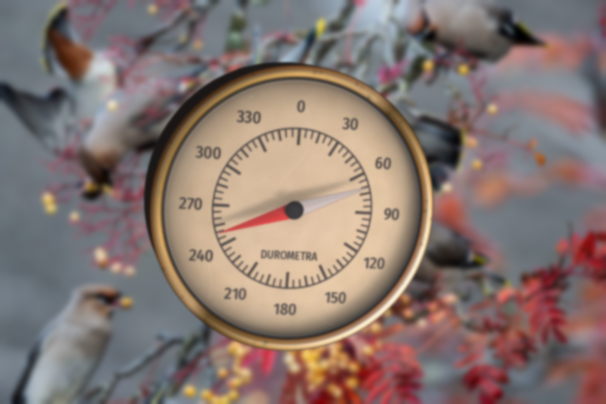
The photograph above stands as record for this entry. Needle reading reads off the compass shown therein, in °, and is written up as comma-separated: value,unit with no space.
250,°
